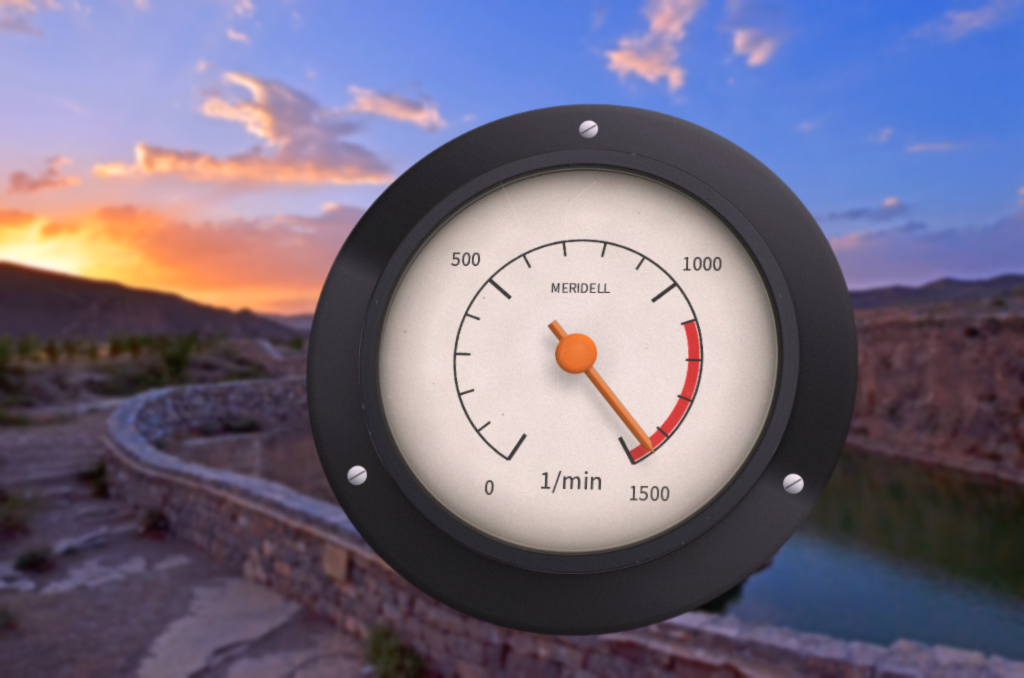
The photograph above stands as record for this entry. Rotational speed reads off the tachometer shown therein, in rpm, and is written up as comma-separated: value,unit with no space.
1450,rpm
